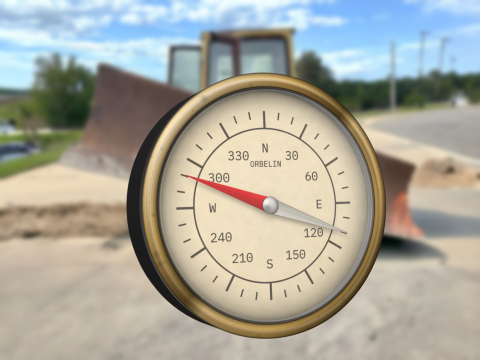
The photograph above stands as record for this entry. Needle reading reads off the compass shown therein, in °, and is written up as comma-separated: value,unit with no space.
290,°
